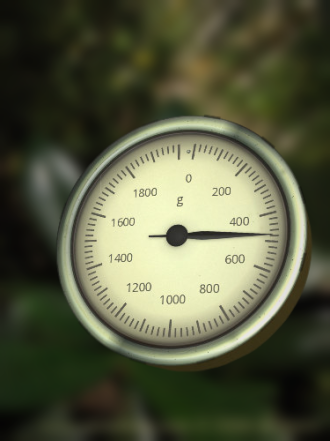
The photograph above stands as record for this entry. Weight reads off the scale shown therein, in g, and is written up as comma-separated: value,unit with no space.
480,g
